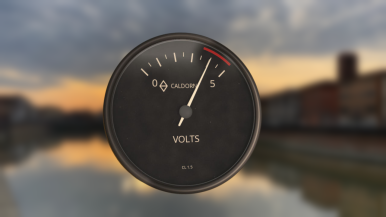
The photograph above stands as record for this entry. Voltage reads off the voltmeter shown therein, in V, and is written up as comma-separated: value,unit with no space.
4,V
